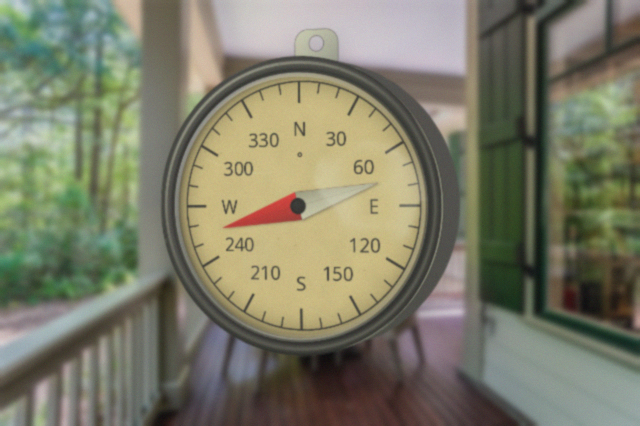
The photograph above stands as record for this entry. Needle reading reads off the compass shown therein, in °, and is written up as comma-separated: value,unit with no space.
255,°
